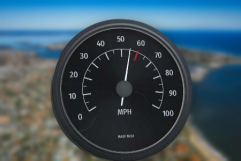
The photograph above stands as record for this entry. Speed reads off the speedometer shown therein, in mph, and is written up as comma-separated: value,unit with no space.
55,mph
